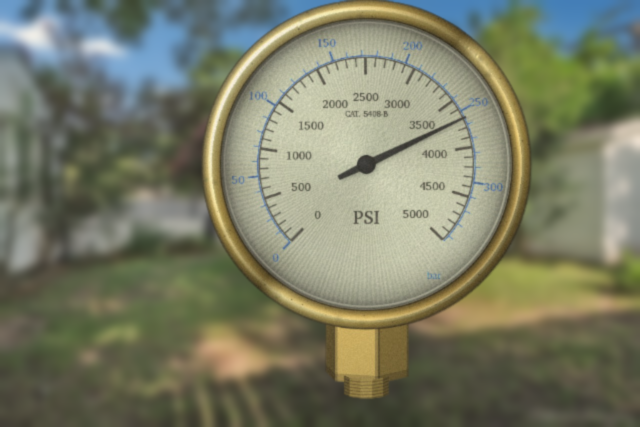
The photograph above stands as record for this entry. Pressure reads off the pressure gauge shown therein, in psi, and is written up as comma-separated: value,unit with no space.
3700,psi
